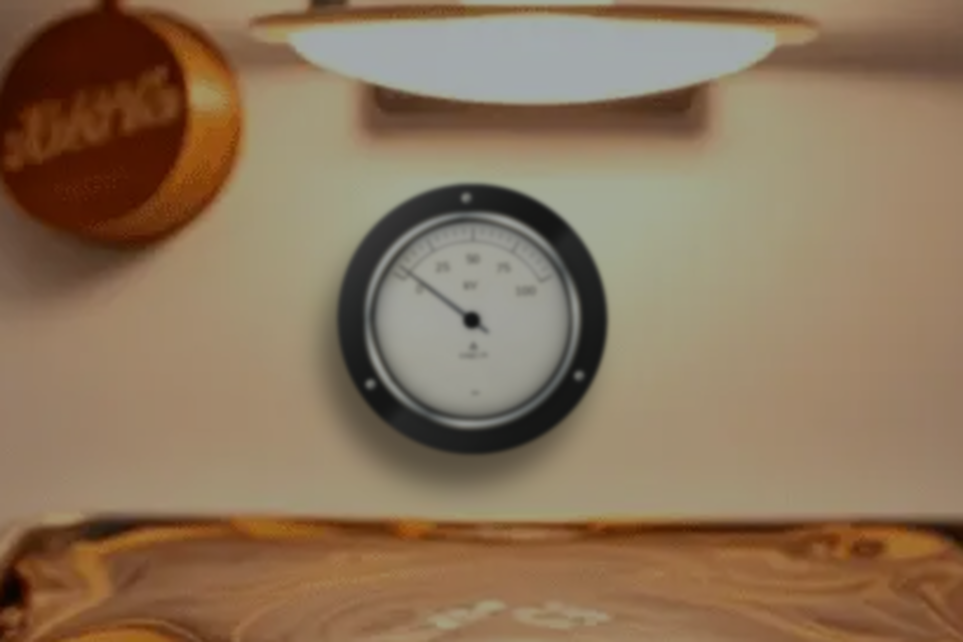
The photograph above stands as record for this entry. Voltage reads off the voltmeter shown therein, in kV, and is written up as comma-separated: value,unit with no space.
5,kV
